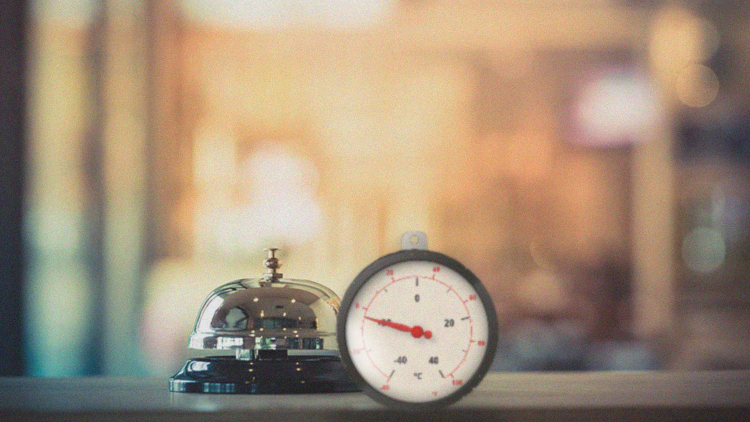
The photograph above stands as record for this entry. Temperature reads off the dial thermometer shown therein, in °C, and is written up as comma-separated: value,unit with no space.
-20,°C
